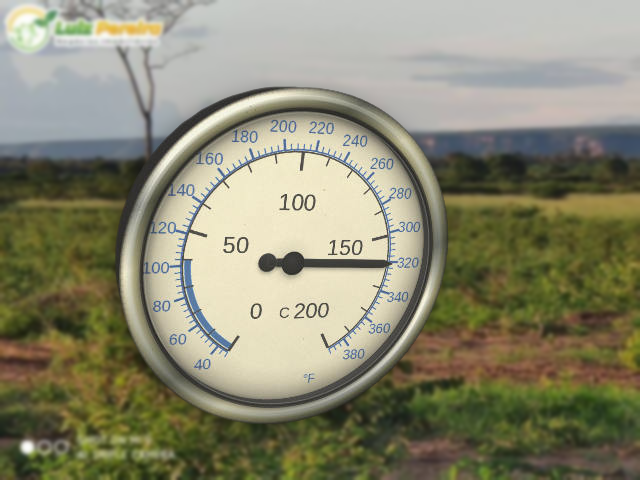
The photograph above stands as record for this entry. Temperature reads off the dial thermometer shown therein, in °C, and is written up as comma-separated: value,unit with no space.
160,°C
